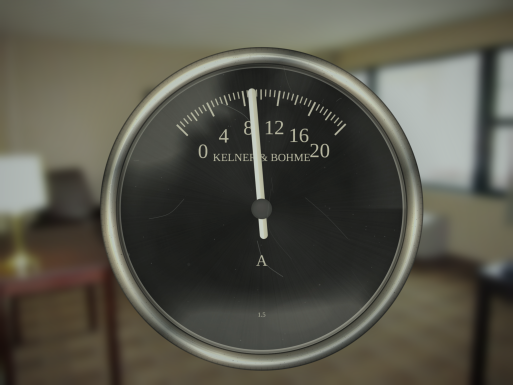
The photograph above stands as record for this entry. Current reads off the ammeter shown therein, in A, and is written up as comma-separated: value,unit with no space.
9,A
